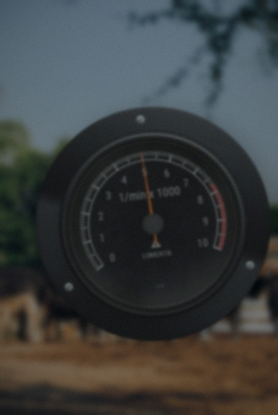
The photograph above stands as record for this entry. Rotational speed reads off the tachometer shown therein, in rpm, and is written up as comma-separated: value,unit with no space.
5000,rpm
